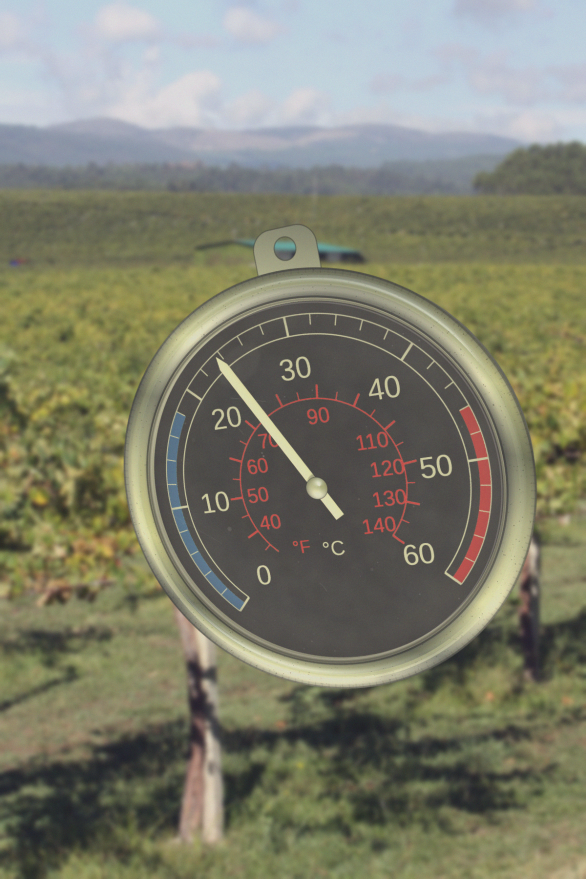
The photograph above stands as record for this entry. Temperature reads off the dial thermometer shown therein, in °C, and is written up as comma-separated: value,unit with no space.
24,°C
